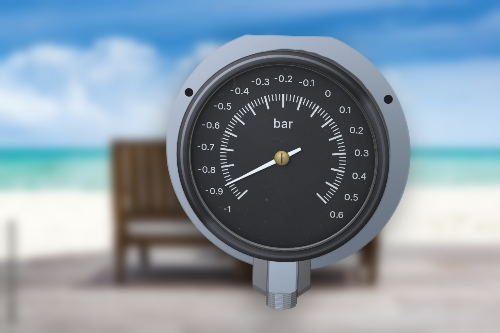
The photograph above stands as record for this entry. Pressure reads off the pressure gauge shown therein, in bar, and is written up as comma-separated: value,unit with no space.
-0.9,bar
